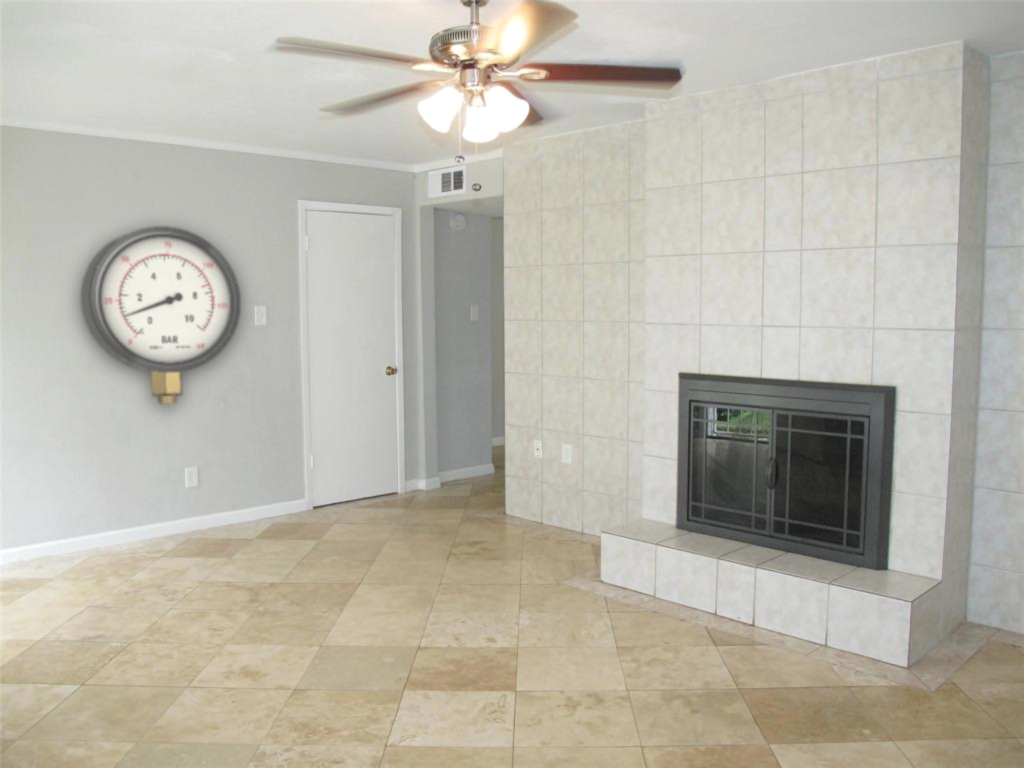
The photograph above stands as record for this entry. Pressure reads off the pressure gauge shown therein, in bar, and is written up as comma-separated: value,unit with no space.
1,bar
